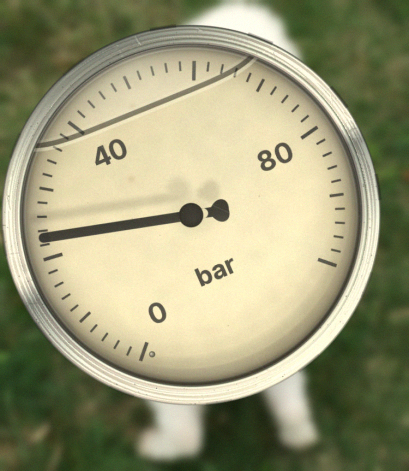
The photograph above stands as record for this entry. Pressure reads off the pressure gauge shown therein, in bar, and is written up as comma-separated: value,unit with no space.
23,bar
